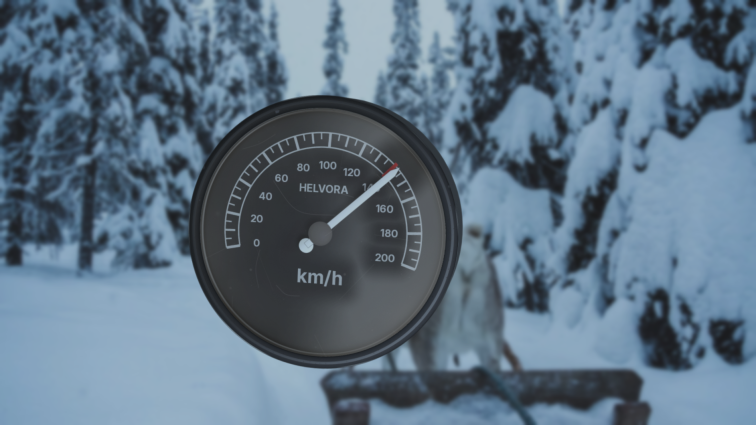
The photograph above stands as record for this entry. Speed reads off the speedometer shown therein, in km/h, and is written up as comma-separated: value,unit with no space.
142.5,km/h
